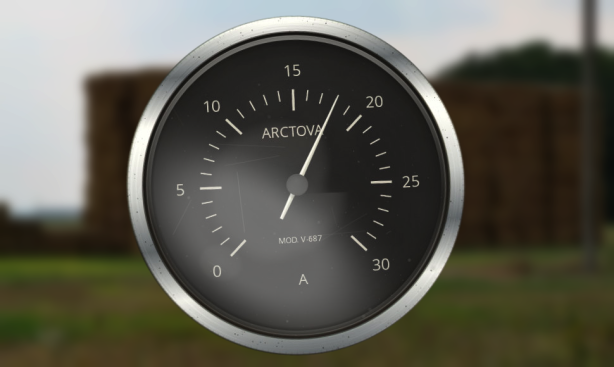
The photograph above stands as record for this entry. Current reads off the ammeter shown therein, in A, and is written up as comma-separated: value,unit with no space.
18,A
